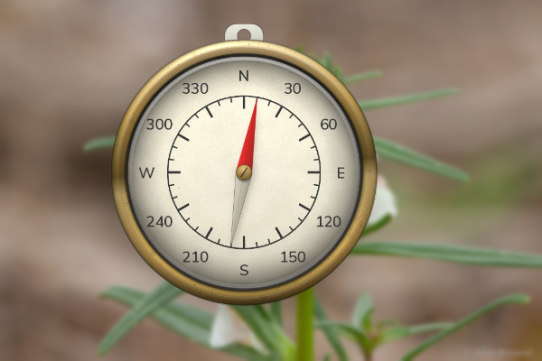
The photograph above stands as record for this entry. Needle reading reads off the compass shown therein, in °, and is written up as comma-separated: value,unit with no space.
10,°
